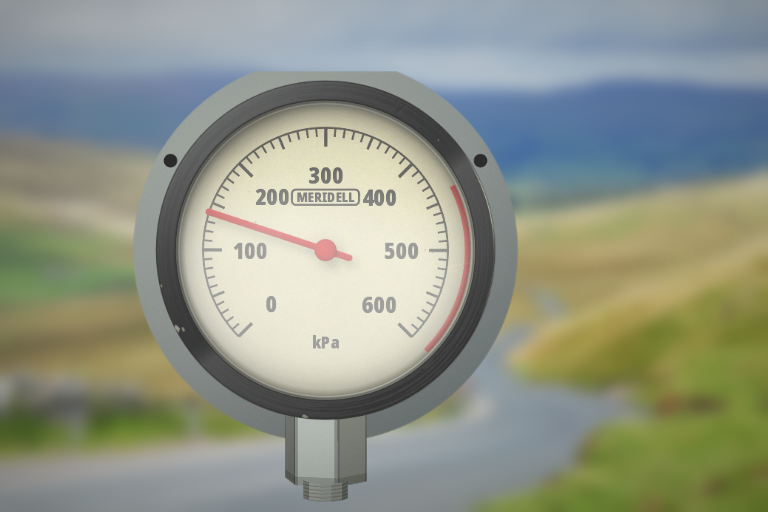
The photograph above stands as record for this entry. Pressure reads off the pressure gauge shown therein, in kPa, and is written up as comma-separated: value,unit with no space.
140,kPa
